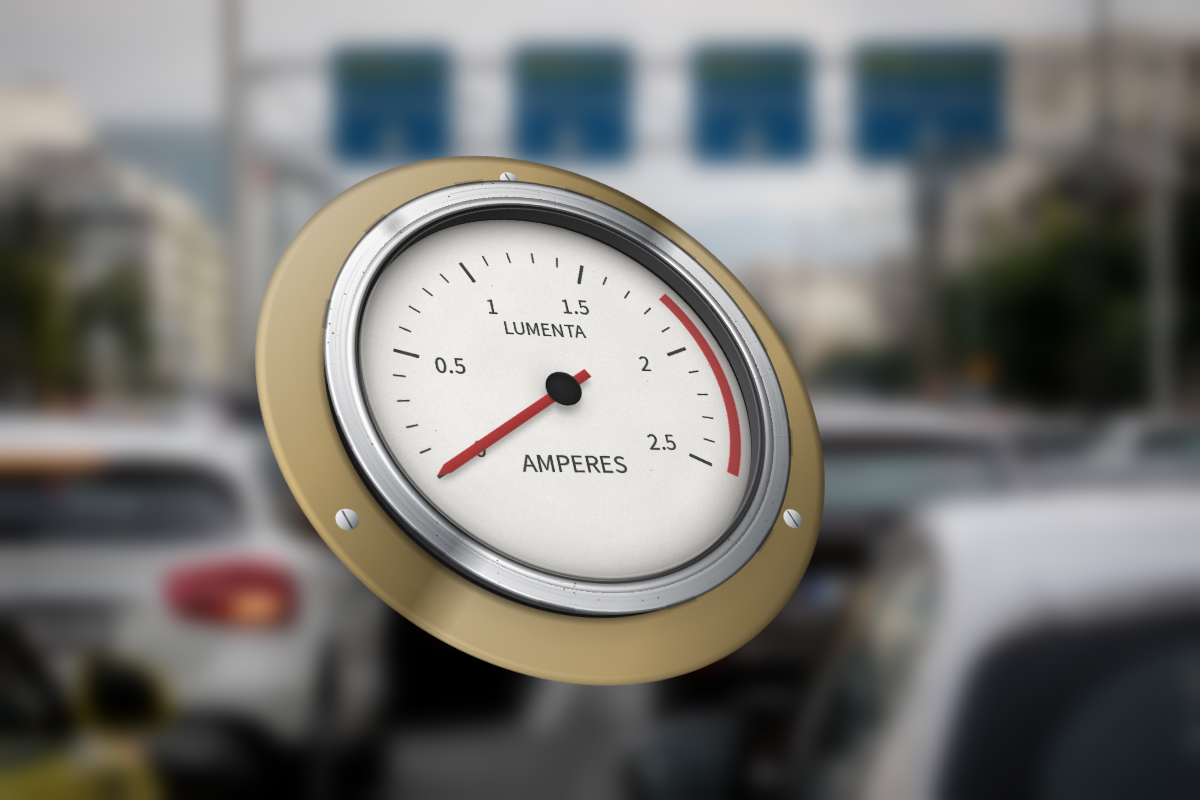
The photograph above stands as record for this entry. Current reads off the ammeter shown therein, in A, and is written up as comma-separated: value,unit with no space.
0,A
